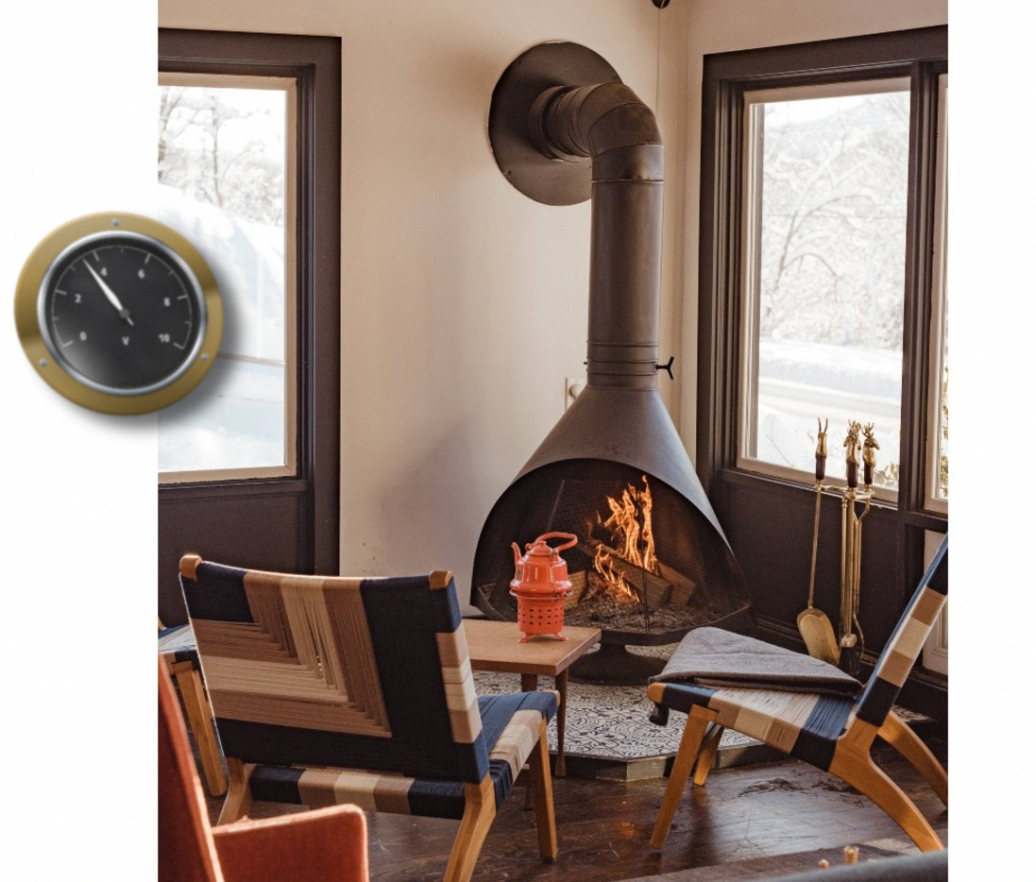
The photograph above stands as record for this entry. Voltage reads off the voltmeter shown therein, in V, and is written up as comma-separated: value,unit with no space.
3.5,V
